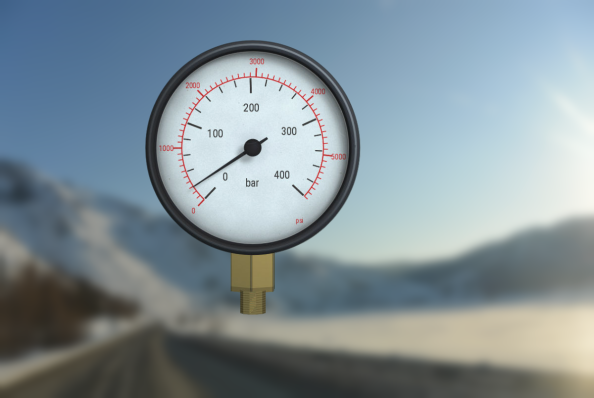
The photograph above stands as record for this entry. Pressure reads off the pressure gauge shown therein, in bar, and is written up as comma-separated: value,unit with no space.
20,bar
